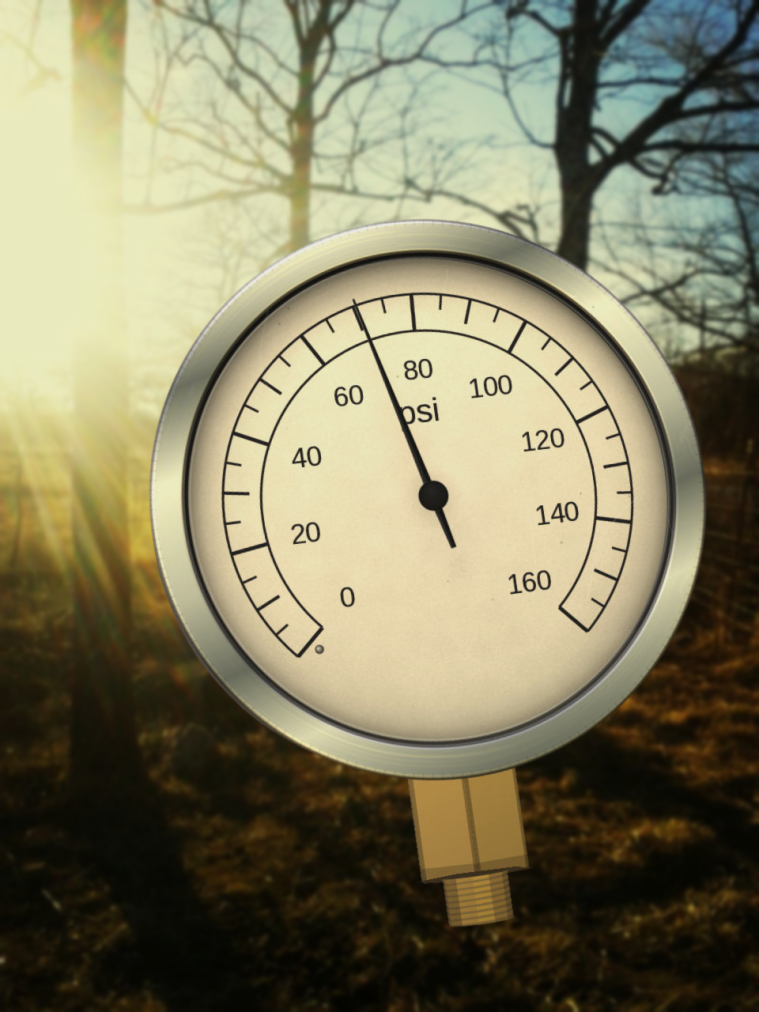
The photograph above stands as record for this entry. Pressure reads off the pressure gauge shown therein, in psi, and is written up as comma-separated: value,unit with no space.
70,psi
